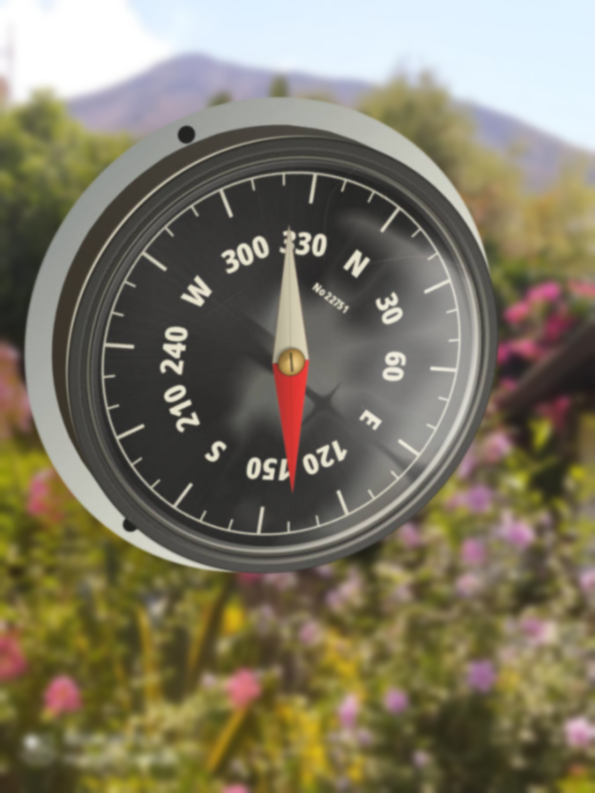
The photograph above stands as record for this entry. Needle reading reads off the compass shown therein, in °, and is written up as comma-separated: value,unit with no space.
140,°
